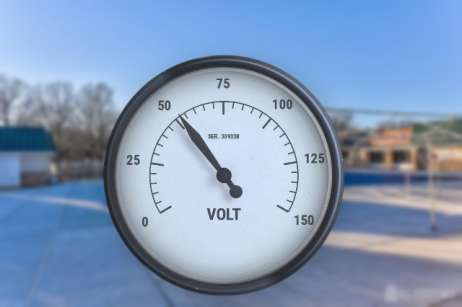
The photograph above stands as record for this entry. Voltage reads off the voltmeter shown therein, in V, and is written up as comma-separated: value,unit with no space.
52.5,V
